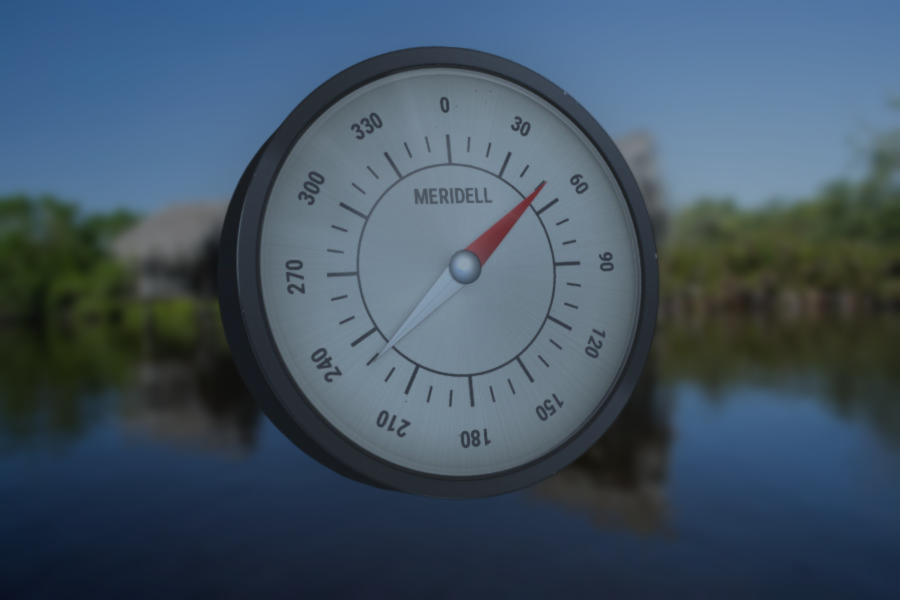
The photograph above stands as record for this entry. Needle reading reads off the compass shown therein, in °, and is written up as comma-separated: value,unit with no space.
50,°
